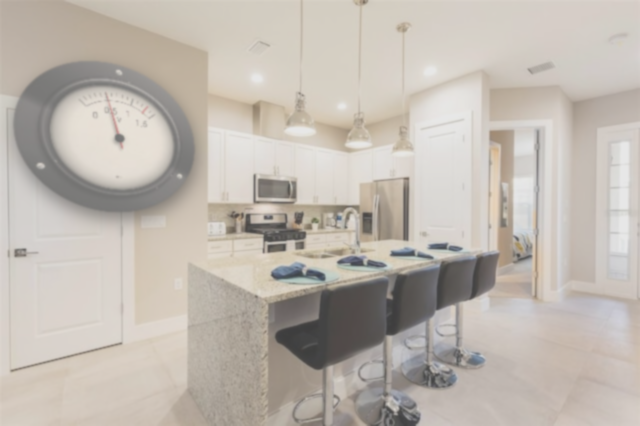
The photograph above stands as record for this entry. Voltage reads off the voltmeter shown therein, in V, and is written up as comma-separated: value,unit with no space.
0.5,V
